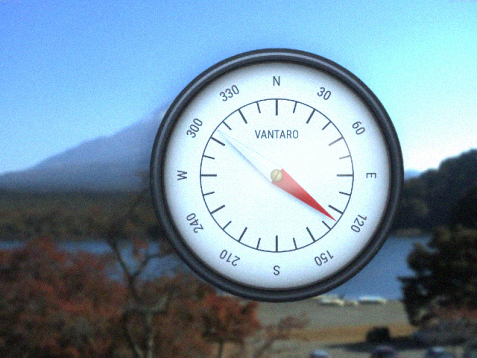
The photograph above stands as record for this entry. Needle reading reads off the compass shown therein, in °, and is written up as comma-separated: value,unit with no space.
127.5,°
